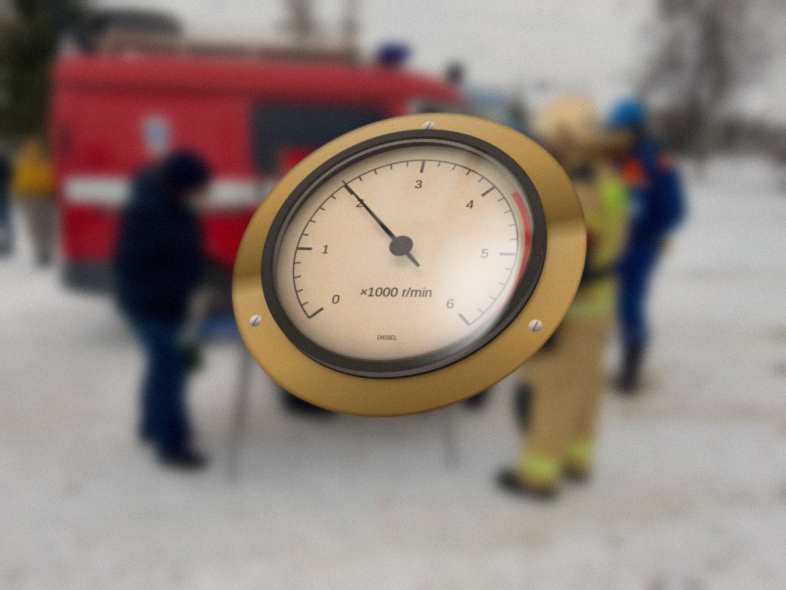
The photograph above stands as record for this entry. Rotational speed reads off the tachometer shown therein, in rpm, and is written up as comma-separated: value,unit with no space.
2000,rpm
